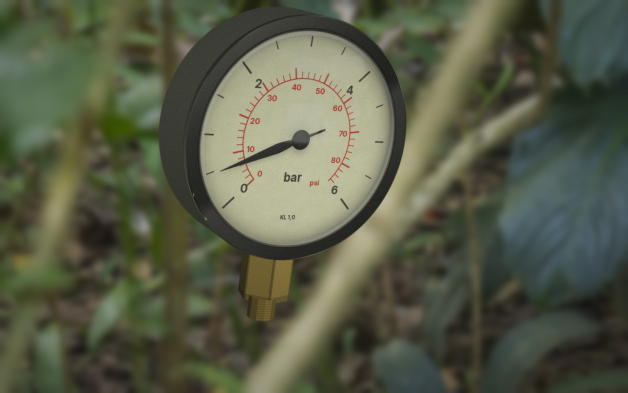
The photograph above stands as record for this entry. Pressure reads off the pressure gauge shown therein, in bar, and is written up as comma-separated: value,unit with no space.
0.5,bar
